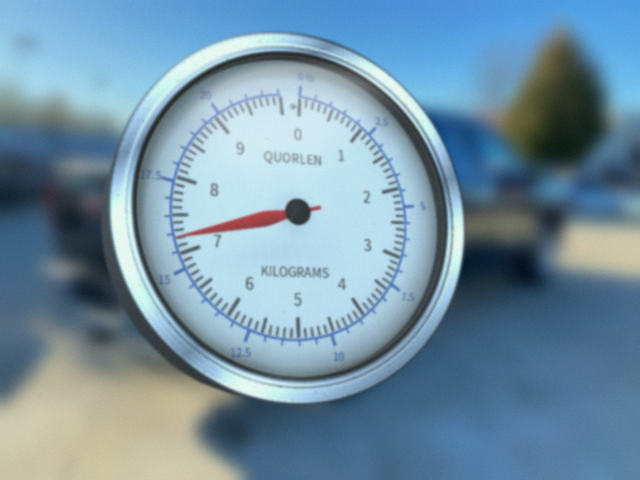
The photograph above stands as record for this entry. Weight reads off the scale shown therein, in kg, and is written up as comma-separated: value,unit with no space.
7.2,kg
